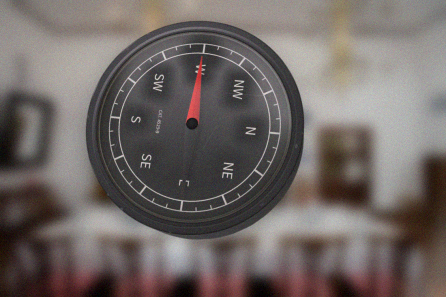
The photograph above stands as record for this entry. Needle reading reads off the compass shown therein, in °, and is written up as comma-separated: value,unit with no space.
270,°
